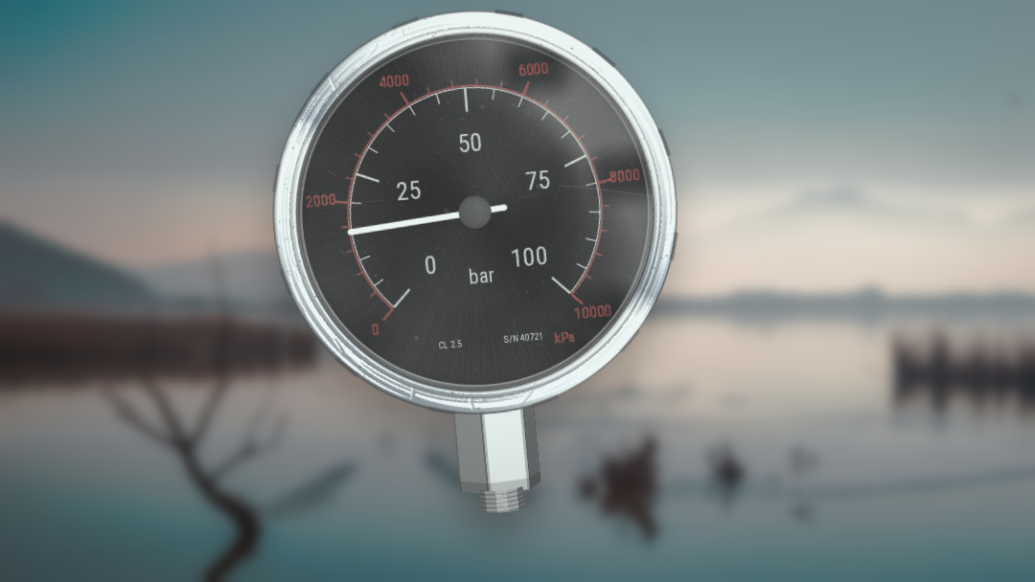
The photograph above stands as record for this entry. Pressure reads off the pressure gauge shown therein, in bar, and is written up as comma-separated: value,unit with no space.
15,bar
